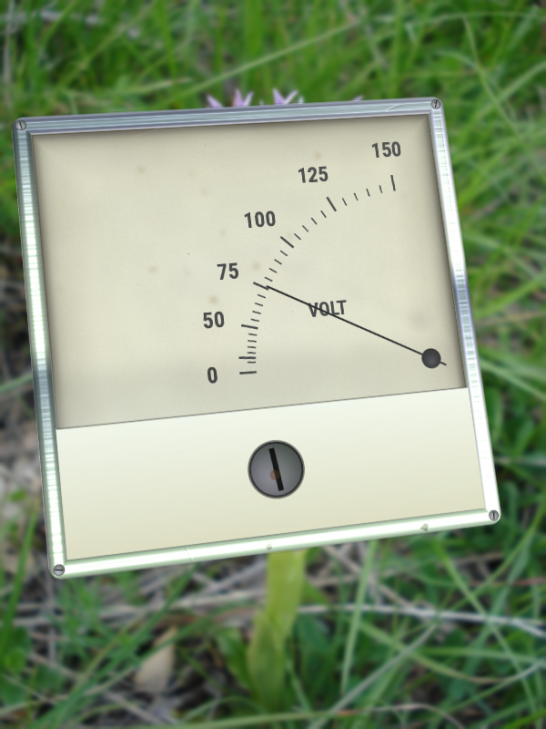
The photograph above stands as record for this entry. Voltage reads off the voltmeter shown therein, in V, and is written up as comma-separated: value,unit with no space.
75,V
